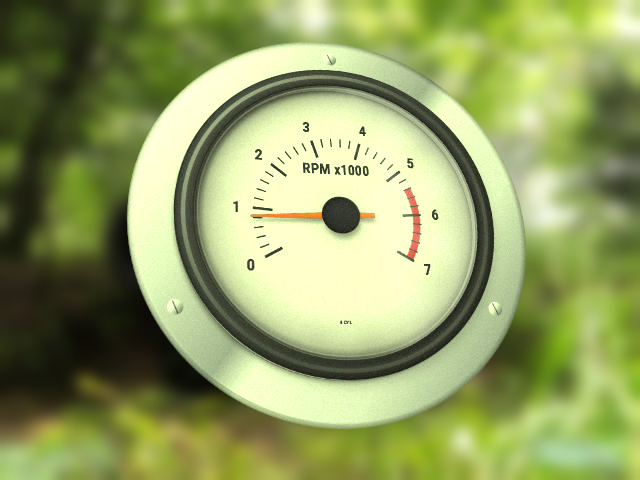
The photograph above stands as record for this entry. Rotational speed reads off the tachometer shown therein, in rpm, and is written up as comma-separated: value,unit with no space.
800,rpm
